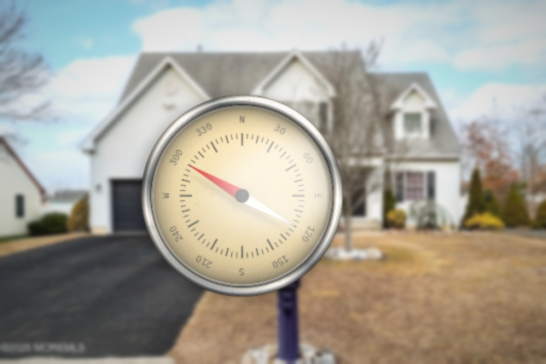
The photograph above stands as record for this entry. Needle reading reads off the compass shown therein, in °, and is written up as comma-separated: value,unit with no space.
300,°
